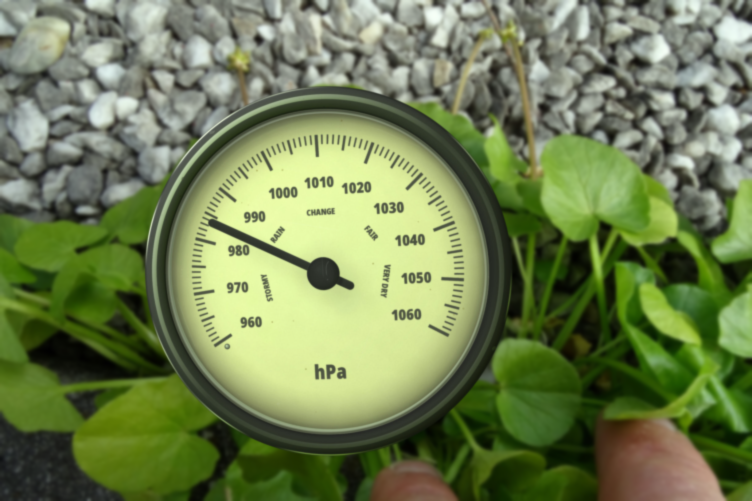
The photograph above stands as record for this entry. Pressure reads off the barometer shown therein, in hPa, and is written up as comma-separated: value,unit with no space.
984,hPa
